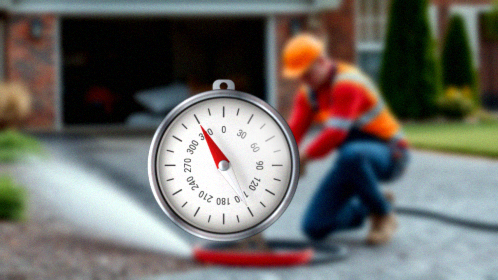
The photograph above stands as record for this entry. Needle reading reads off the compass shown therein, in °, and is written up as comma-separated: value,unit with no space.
330,°
